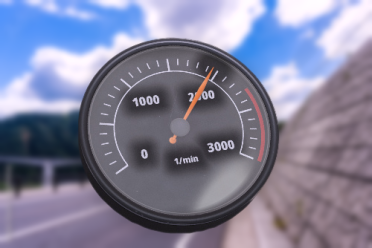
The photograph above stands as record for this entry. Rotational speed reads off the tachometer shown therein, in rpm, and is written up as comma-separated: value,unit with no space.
1950,rpm
